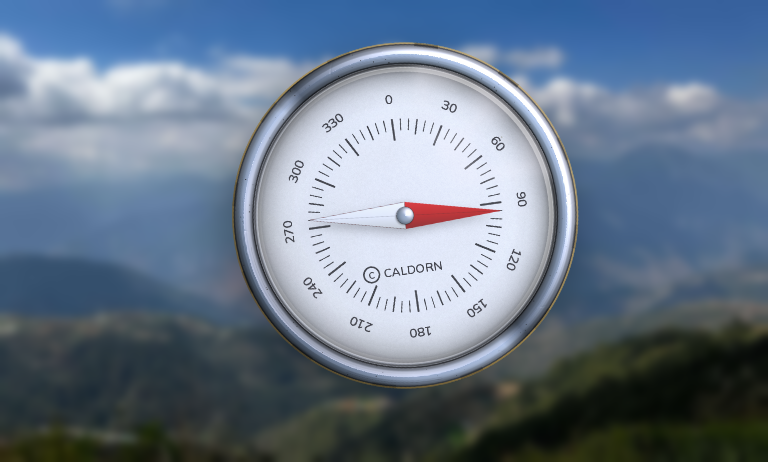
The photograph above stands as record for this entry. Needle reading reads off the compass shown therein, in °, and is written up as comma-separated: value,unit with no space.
95,°
